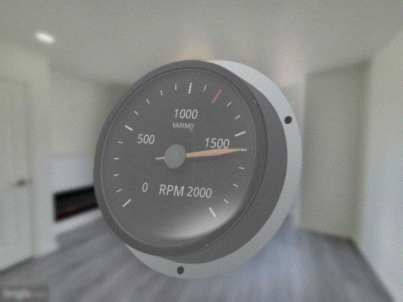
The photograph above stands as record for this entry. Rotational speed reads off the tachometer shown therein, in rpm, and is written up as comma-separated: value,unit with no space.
1600,rpm
